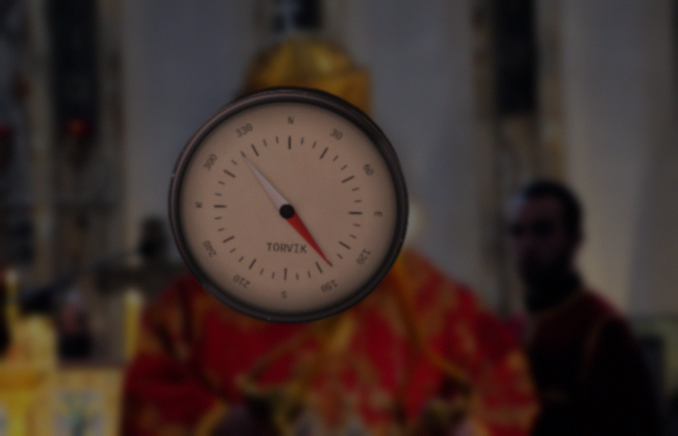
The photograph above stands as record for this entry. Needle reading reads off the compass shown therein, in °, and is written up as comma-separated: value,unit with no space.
140,°
